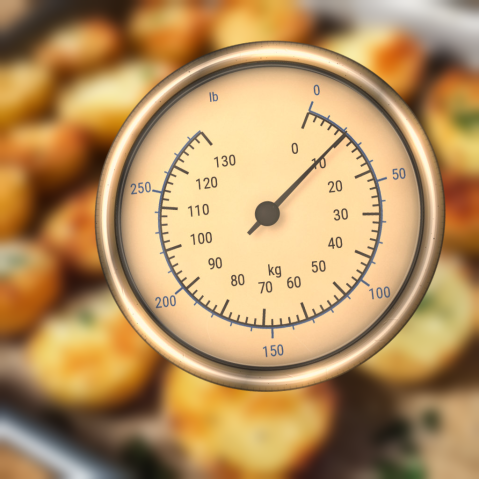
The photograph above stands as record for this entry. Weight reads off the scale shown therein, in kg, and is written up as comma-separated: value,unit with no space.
10,kg
